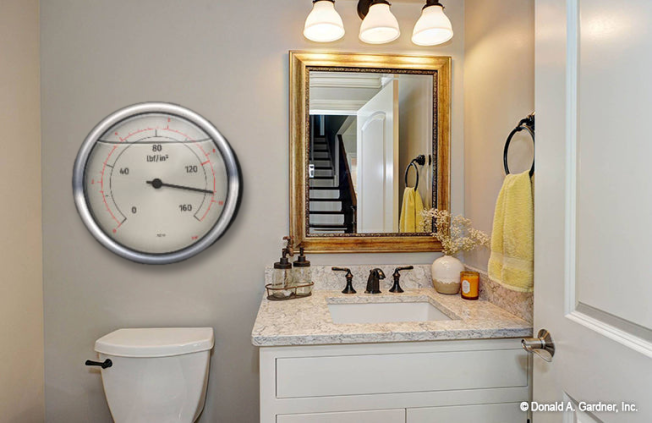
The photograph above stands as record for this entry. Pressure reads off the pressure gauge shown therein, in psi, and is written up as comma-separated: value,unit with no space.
140,psi
